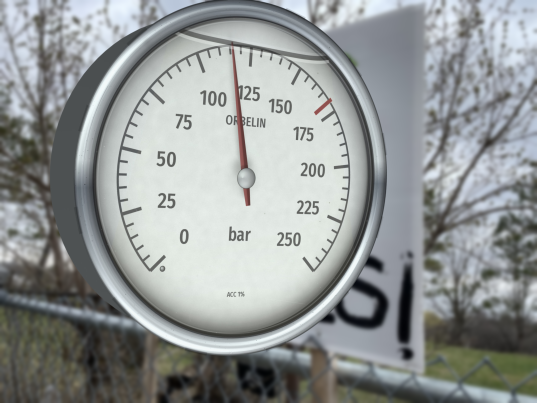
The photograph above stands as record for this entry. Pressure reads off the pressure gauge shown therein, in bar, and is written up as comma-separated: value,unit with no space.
115,bar
